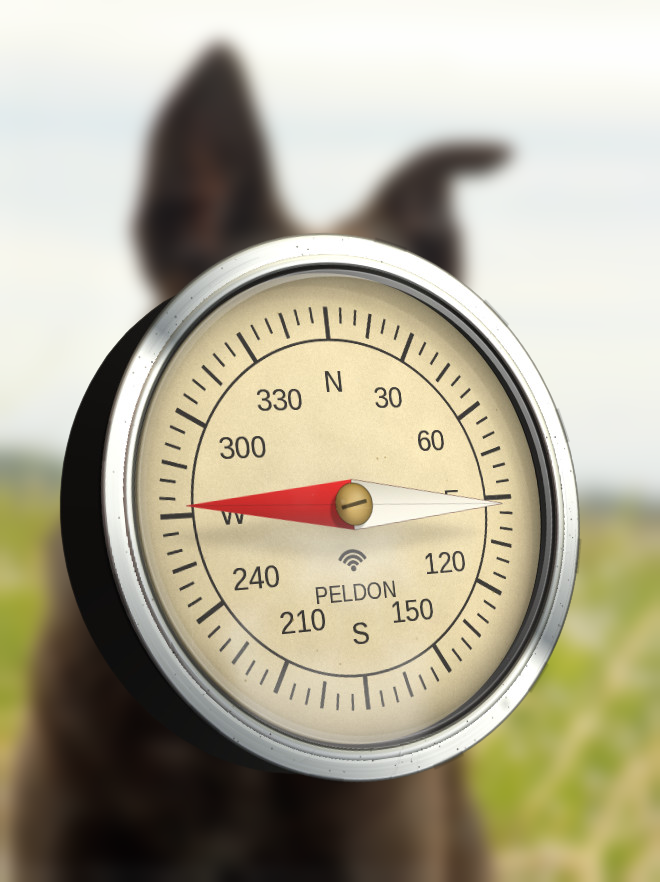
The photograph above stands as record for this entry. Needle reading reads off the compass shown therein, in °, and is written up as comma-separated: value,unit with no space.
272.5,°
